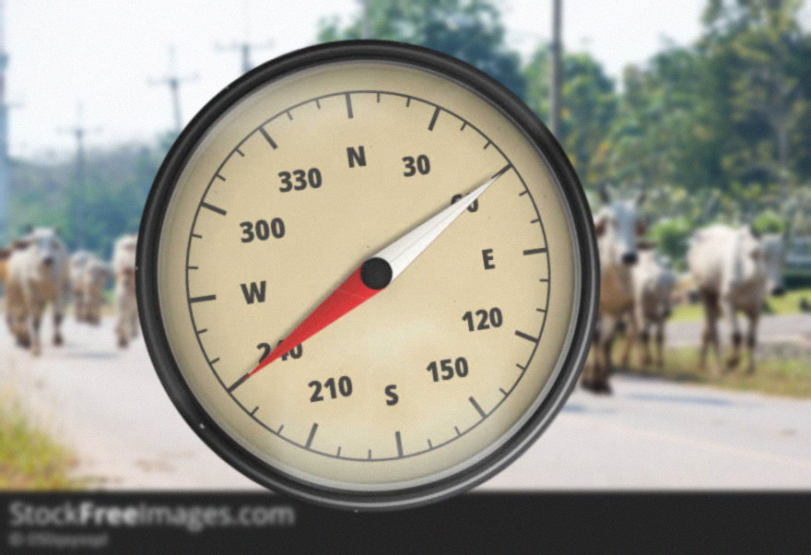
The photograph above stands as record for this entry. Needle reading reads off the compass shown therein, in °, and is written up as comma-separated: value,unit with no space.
240,°
